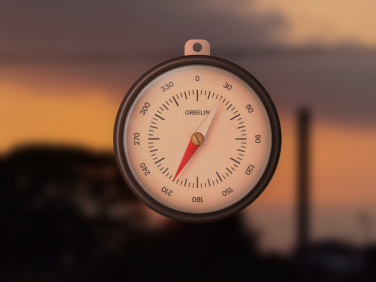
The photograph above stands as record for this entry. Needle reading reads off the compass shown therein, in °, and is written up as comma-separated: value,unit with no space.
210,°
